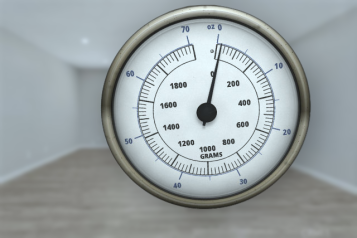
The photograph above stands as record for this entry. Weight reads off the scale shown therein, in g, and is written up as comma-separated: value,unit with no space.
20,g
